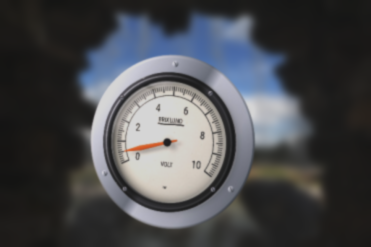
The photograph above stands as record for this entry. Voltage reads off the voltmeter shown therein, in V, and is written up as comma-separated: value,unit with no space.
0.5,V
